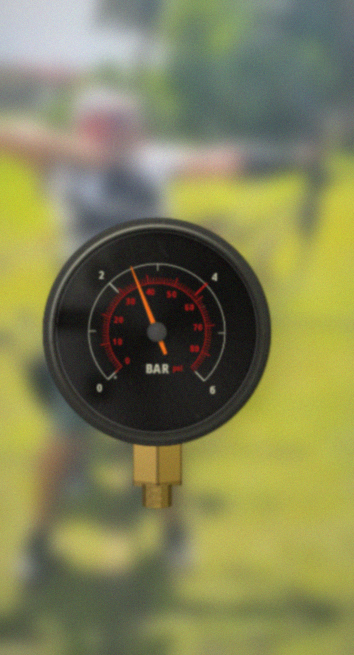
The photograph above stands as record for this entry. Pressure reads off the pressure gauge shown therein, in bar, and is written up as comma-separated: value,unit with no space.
2.5,bar
